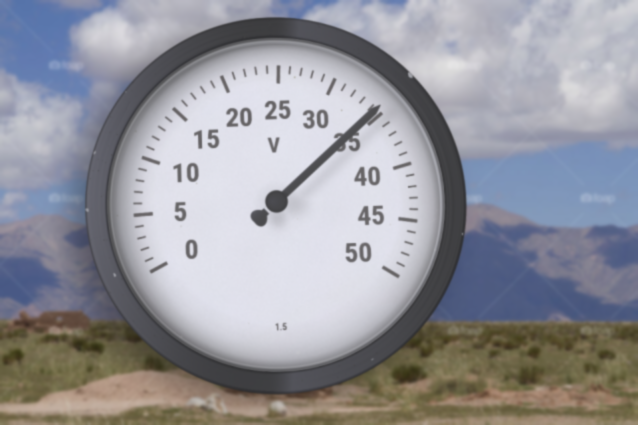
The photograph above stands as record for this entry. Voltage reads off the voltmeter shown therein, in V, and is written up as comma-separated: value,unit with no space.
34.5,V
